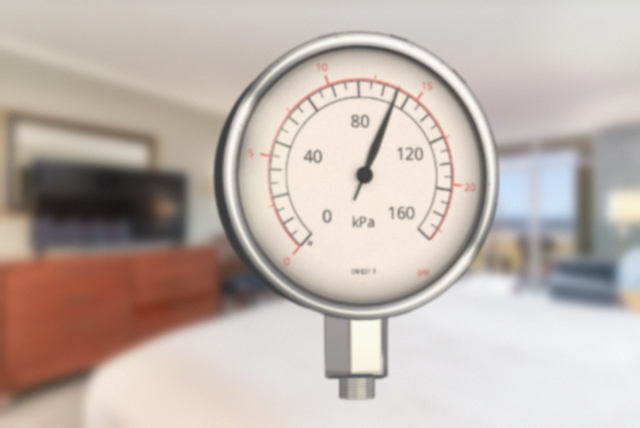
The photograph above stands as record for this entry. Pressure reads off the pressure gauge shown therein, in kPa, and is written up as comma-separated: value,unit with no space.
95,kPa
